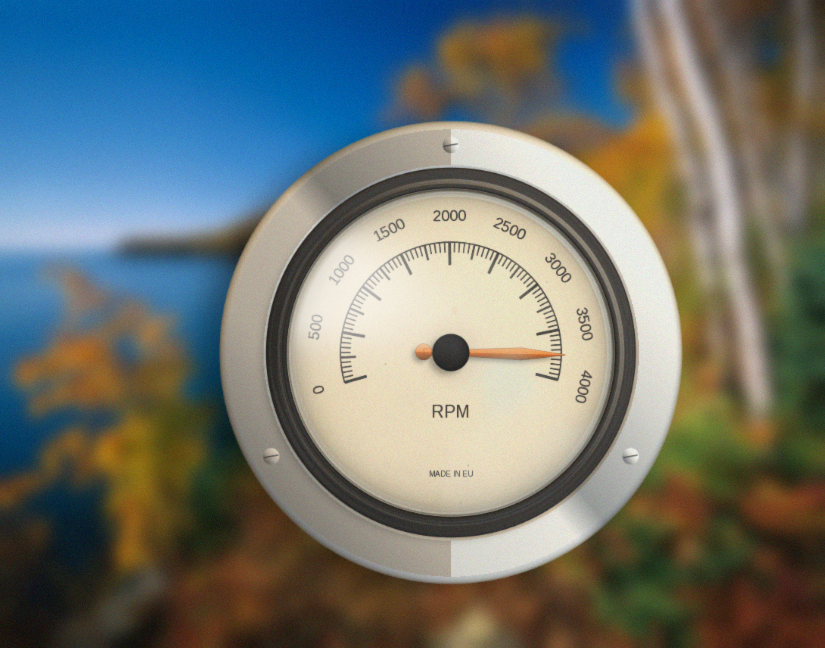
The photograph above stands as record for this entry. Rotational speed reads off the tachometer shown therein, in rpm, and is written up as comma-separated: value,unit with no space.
3750,rpm
